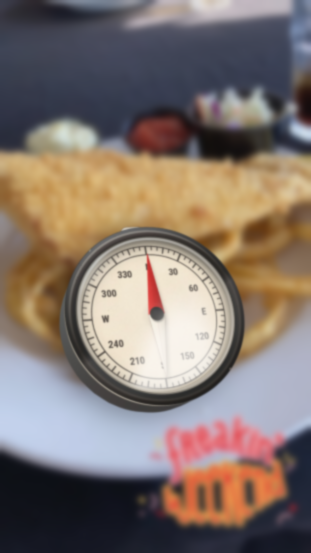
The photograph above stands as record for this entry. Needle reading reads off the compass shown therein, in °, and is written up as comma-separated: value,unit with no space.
0,°
